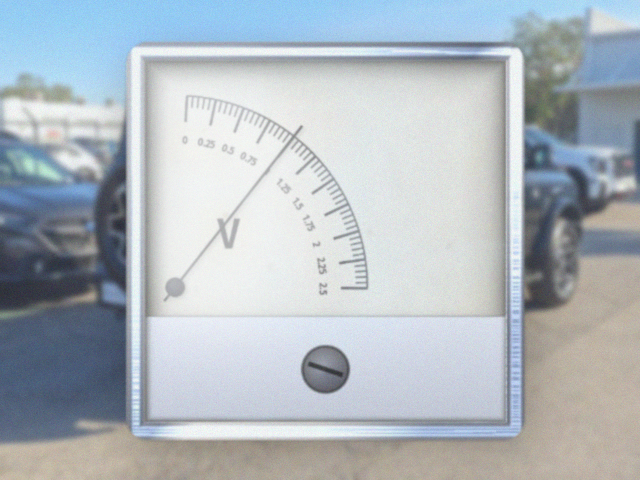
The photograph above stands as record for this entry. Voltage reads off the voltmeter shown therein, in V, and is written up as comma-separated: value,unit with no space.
1,V
